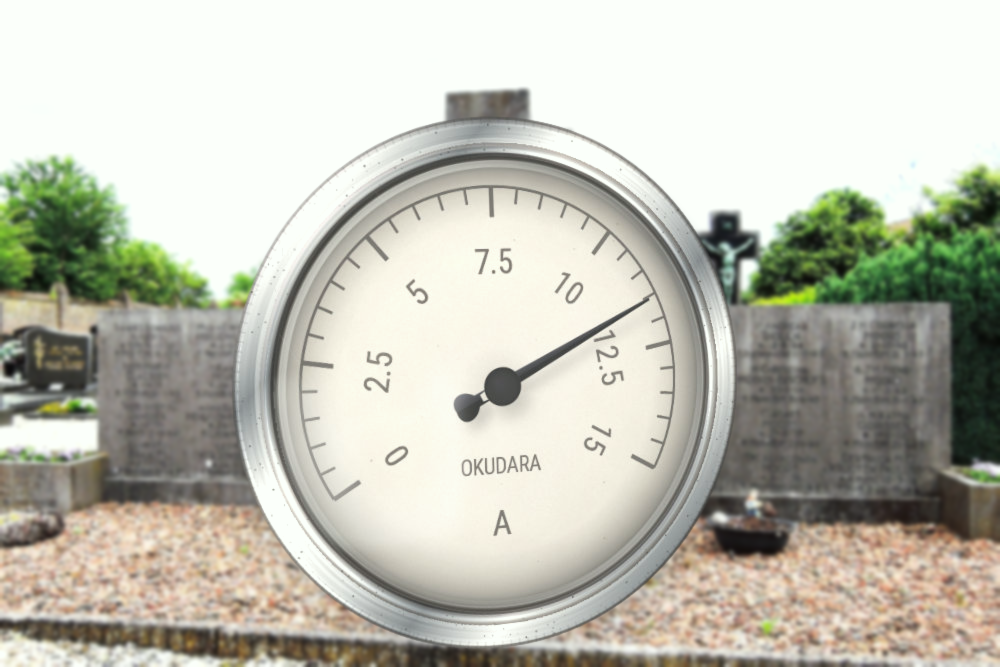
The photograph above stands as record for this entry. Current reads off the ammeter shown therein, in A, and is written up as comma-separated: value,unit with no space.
11.5,A
